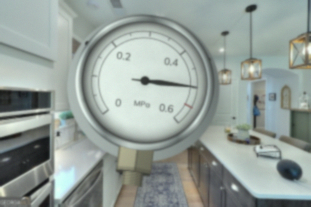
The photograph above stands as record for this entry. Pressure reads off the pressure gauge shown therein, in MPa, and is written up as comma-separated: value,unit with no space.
0.5,MPa
